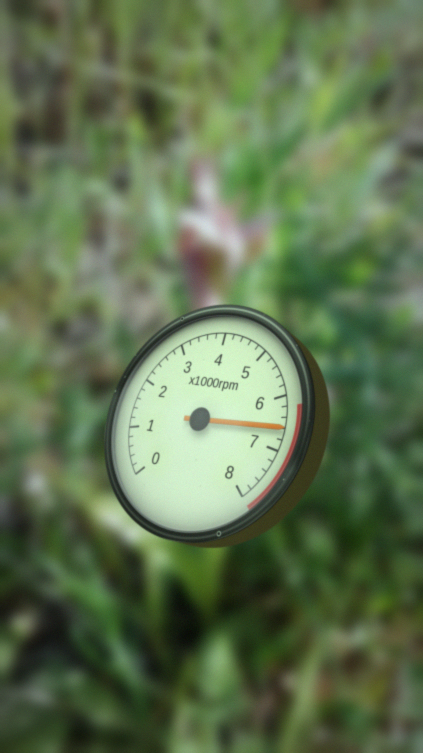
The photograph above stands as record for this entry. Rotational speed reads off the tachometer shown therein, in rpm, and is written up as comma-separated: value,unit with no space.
6600,rpm
